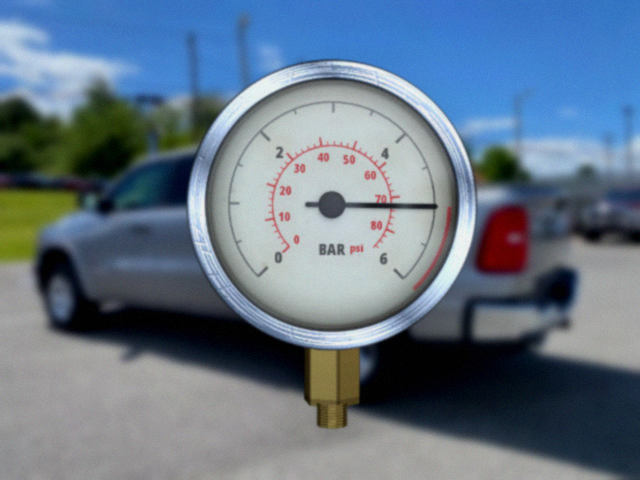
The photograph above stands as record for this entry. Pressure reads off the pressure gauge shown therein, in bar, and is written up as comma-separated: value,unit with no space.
5,bar
